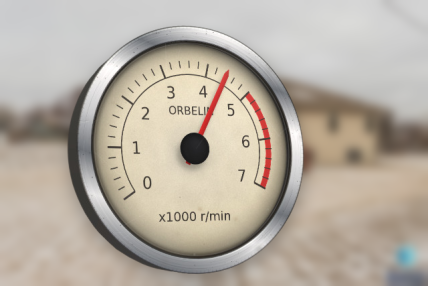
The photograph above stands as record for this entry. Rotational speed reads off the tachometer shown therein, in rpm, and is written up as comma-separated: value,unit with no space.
4400,rpm
